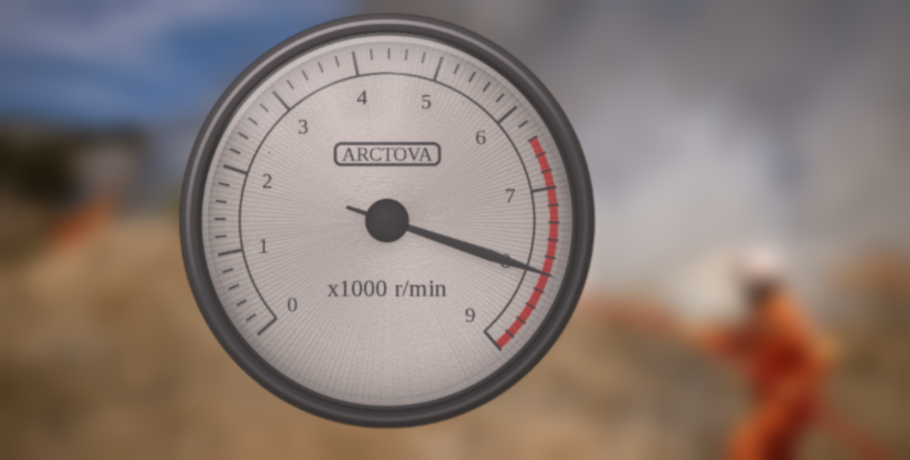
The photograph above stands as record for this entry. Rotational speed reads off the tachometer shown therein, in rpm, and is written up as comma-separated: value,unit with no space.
8000,rpm
